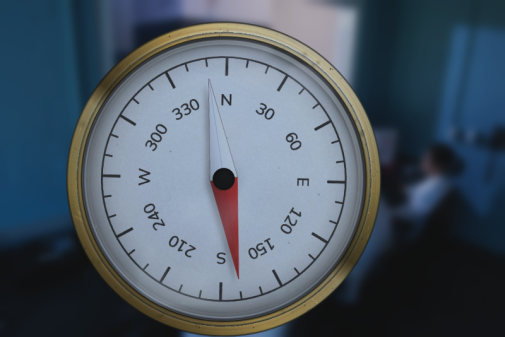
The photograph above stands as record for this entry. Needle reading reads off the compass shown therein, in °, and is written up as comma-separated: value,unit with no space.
170,°
